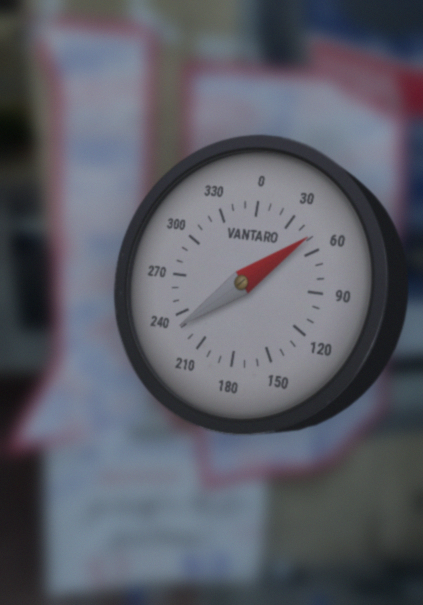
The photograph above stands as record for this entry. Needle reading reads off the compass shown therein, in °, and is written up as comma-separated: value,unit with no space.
50,°
